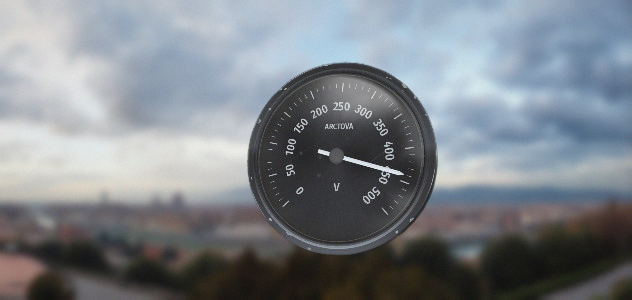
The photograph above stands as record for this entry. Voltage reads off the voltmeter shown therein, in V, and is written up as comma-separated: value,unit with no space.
440,V
